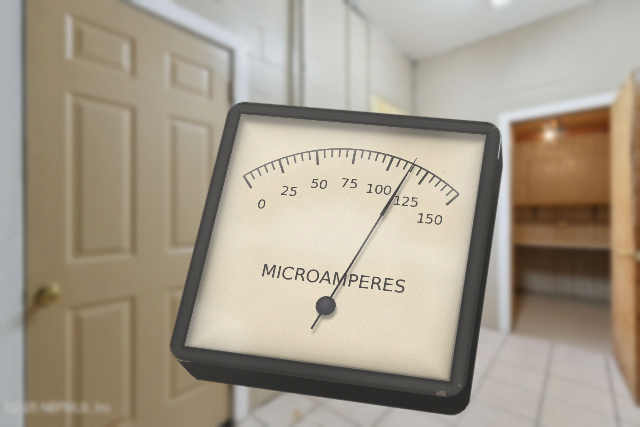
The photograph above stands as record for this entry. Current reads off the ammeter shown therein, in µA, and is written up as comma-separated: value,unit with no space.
115,µA
